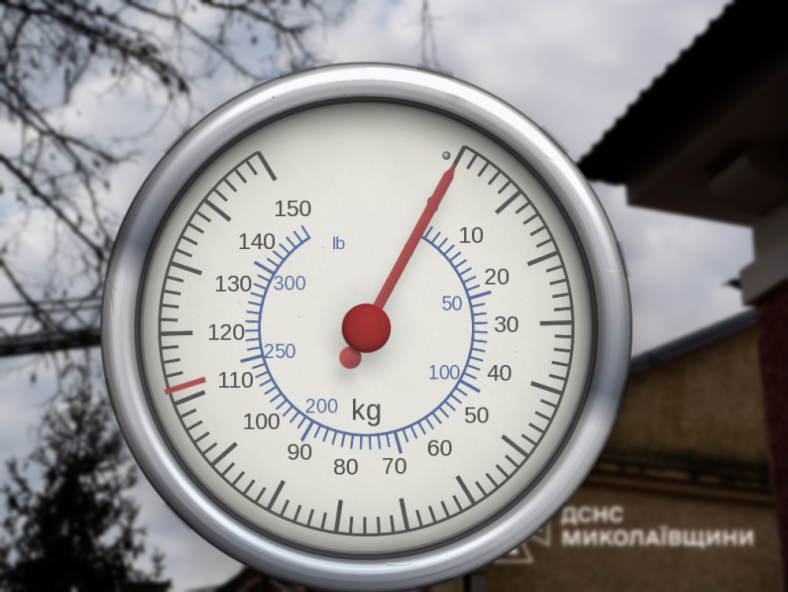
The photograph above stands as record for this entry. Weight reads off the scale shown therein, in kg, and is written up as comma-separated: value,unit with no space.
0,kg
